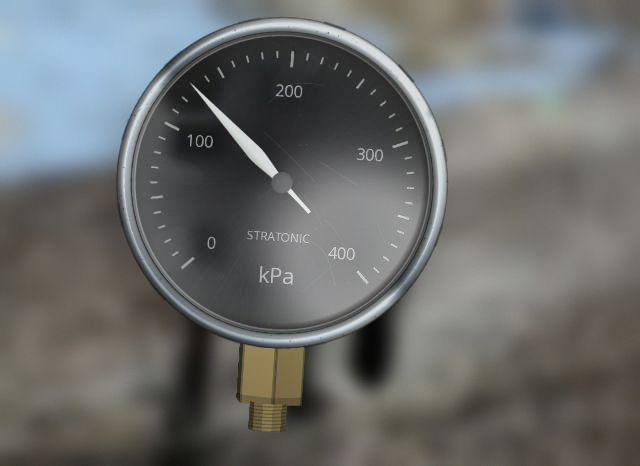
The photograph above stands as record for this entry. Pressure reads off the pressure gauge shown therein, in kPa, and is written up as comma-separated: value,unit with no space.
130,kPa
